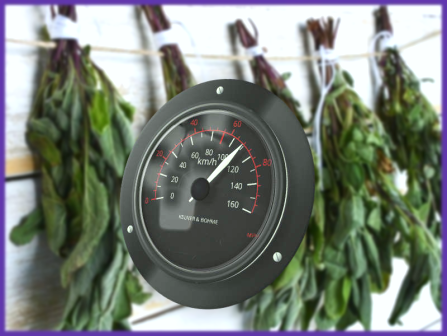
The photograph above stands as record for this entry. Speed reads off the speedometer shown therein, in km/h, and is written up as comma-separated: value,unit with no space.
110,km/h
